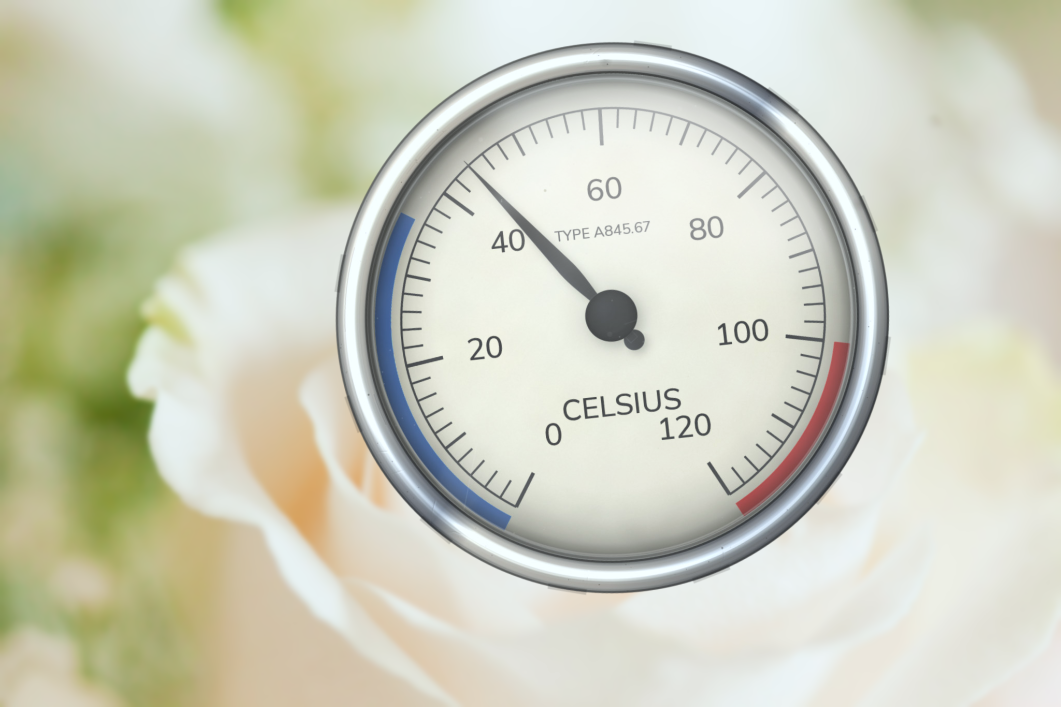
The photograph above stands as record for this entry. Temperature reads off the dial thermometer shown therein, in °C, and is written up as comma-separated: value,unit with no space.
44,°C
